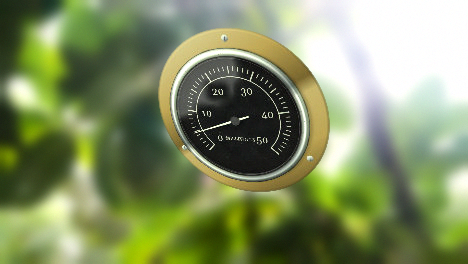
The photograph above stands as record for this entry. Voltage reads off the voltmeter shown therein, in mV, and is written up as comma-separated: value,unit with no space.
5,mV
